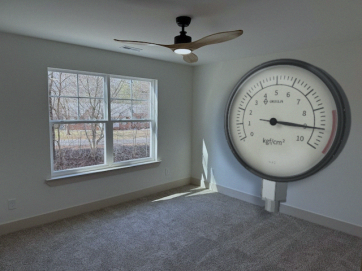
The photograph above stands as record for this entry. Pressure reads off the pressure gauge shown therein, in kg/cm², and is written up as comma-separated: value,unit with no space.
9,kg/cm²
